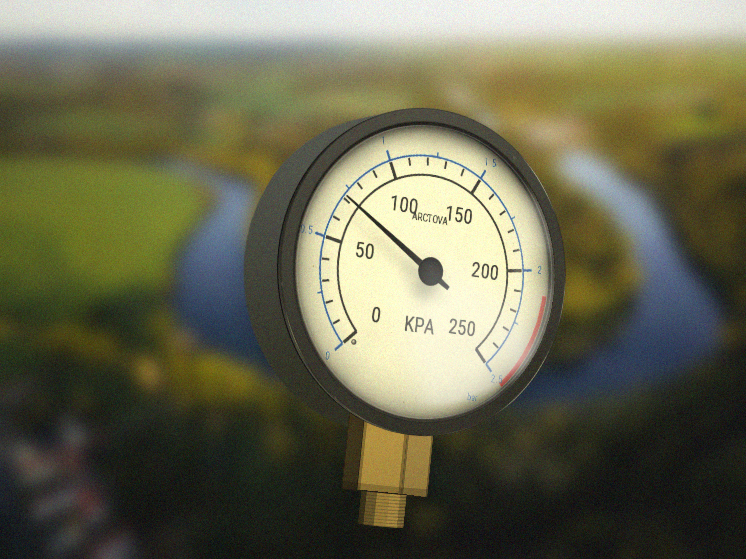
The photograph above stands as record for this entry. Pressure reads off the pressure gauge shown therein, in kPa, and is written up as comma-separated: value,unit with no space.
70,kPa
